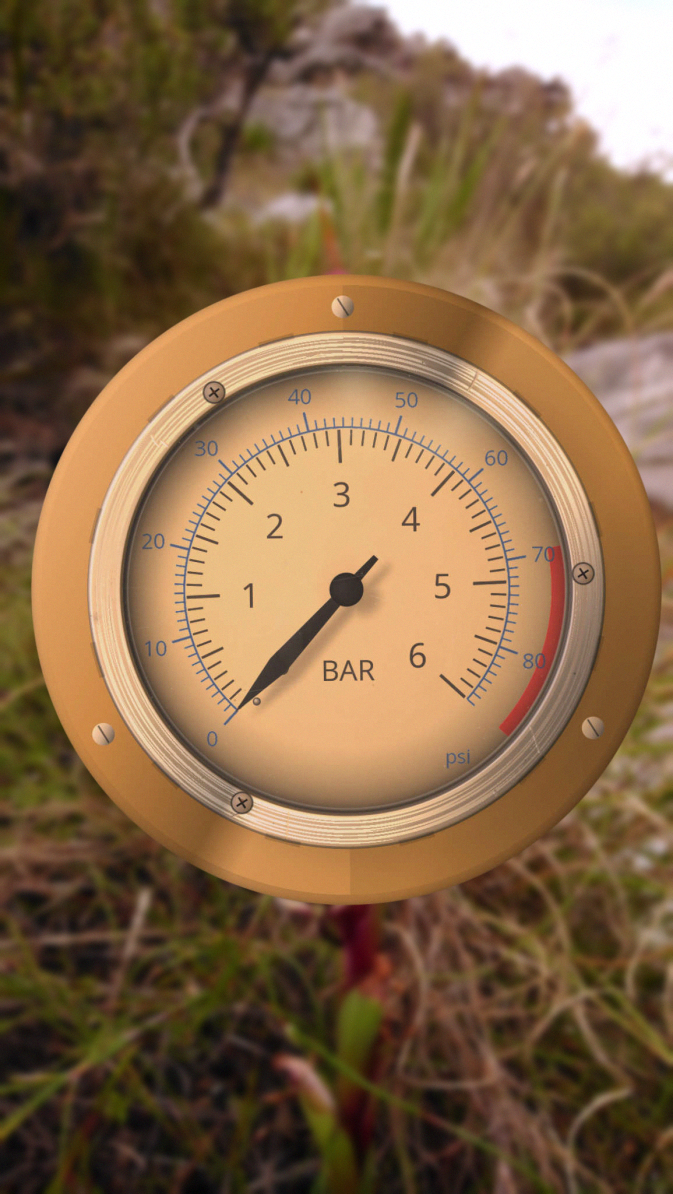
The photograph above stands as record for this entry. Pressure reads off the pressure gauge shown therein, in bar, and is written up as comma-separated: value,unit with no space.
0,bar
